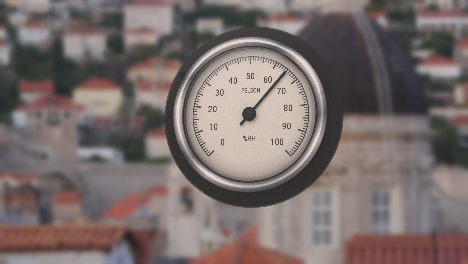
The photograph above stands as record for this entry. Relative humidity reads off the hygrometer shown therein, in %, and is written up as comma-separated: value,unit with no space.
65,%
